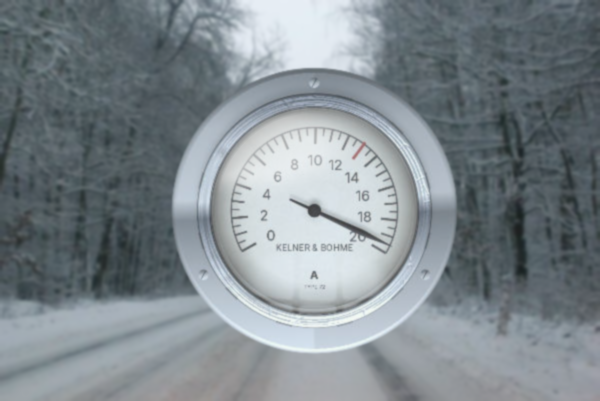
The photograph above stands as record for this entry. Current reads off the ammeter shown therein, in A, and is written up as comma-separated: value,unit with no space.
19.5,A
